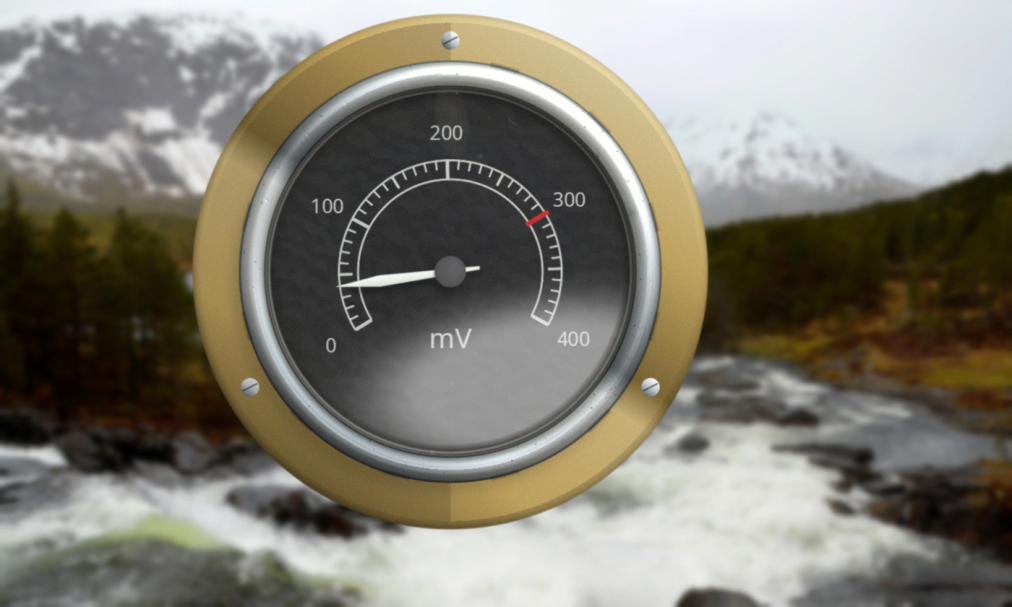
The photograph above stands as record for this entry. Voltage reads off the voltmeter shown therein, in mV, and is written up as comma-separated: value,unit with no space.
40,mV
